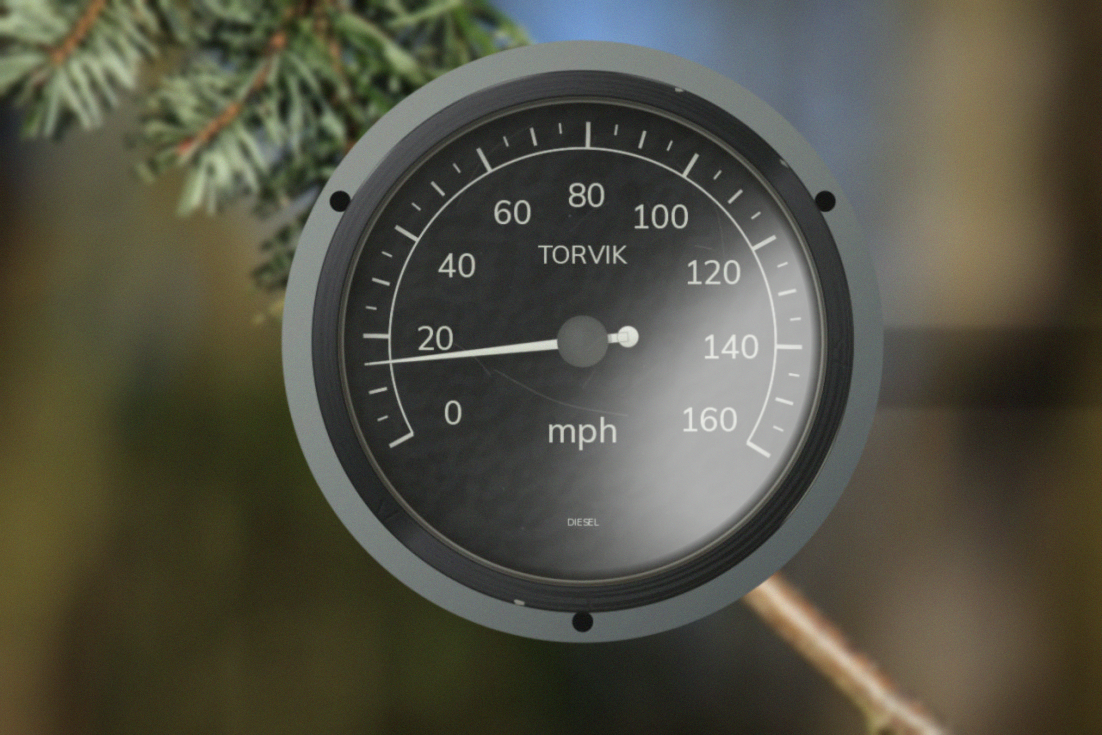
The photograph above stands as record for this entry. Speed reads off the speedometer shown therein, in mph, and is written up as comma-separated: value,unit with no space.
15,mph
